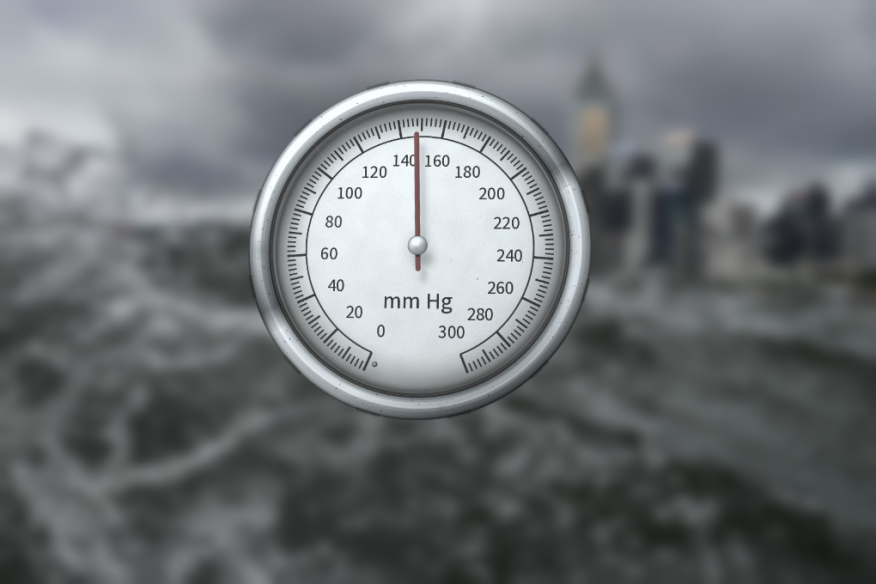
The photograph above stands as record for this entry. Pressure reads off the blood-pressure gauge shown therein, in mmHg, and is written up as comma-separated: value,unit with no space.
148,mmHg
